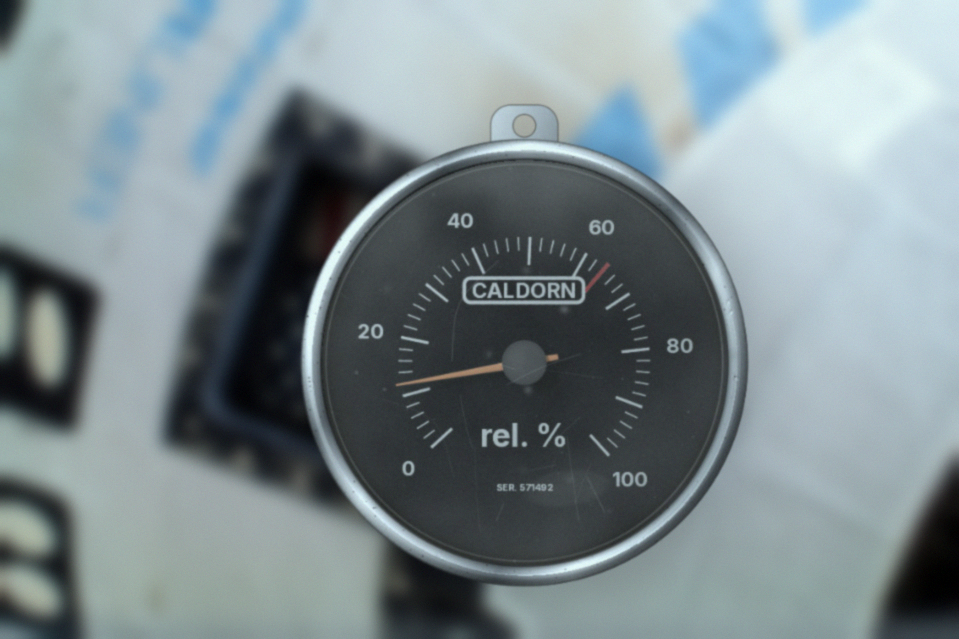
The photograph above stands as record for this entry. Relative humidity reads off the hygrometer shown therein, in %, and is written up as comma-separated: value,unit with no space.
12,%
